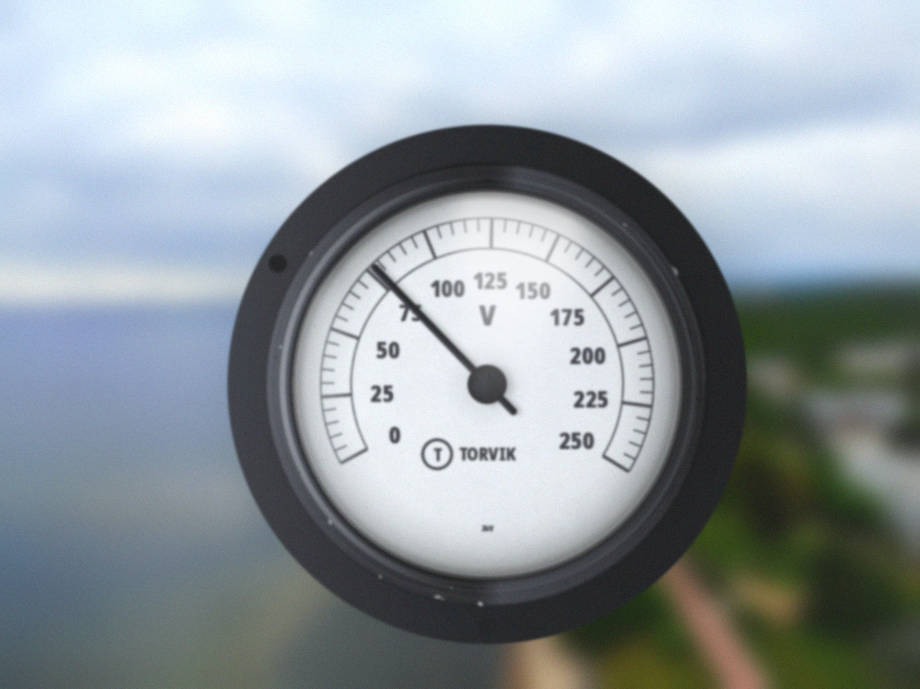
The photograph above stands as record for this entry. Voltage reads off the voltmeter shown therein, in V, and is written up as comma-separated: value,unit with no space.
77.5,V
